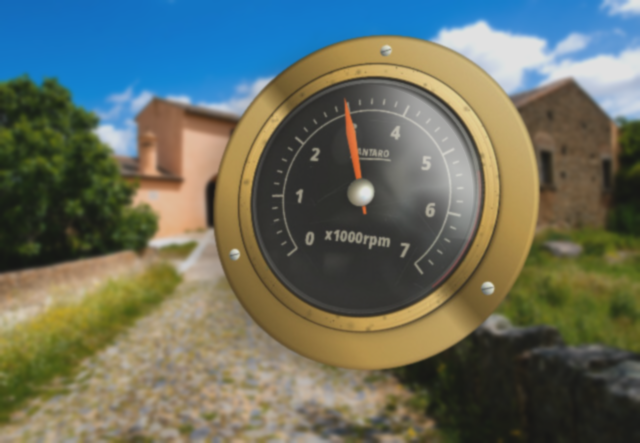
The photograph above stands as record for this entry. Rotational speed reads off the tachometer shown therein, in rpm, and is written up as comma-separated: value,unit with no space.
3000,rpm
